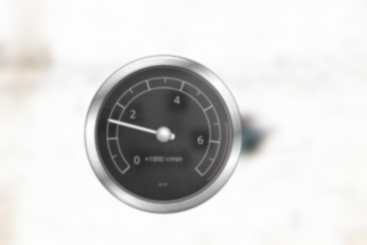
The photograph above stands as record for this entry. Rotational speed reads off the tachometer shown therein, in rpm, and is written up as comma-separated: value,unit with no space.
1500,rpm
